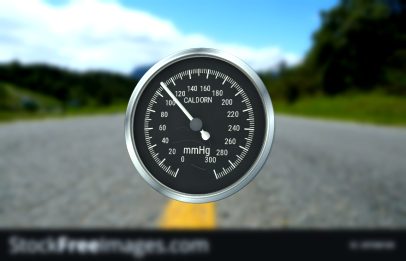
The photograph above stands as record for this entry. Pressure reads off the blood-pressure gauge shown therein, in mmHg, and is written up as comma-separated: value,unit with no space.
110,mmHg
